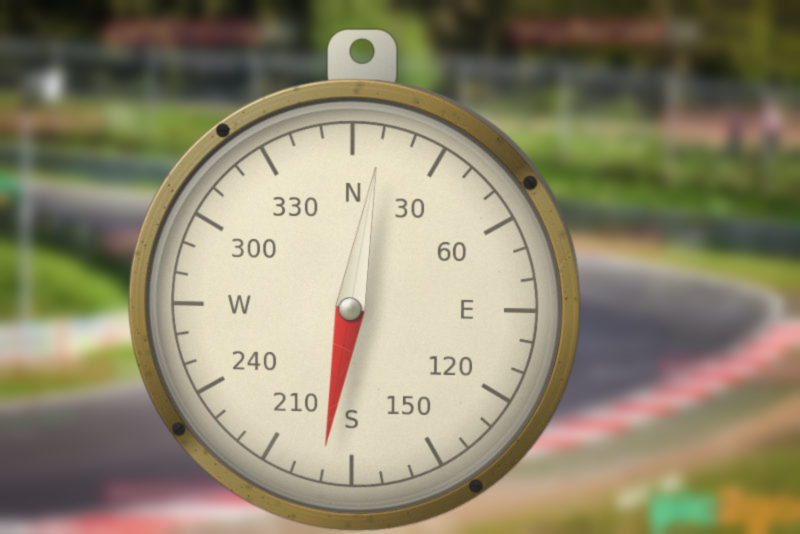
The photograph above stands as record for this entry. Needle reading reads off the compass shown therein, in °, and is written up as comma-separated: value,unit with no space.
190,°
